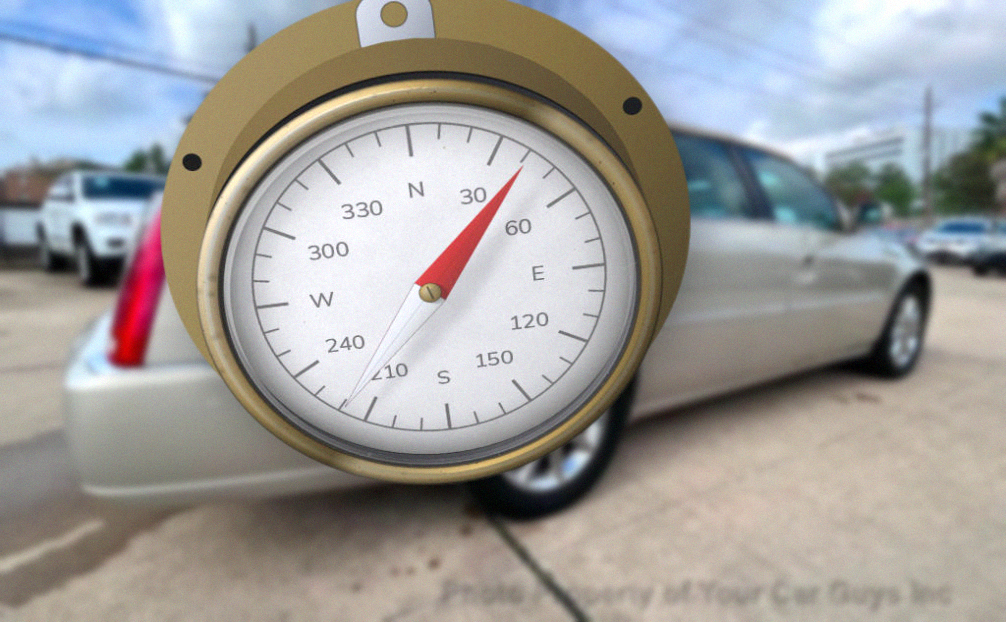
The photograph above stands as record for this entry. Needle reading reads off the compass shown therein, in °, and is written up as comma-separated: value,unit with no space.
40,°
